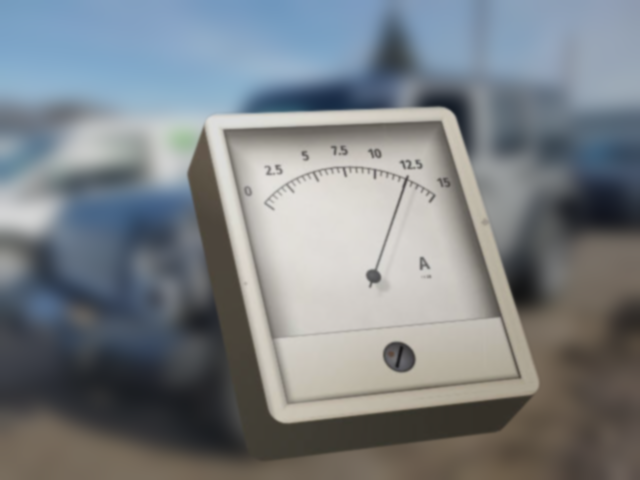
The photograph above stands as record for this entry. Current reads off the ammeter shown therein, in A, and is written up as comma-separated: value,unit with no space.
12.5,A
